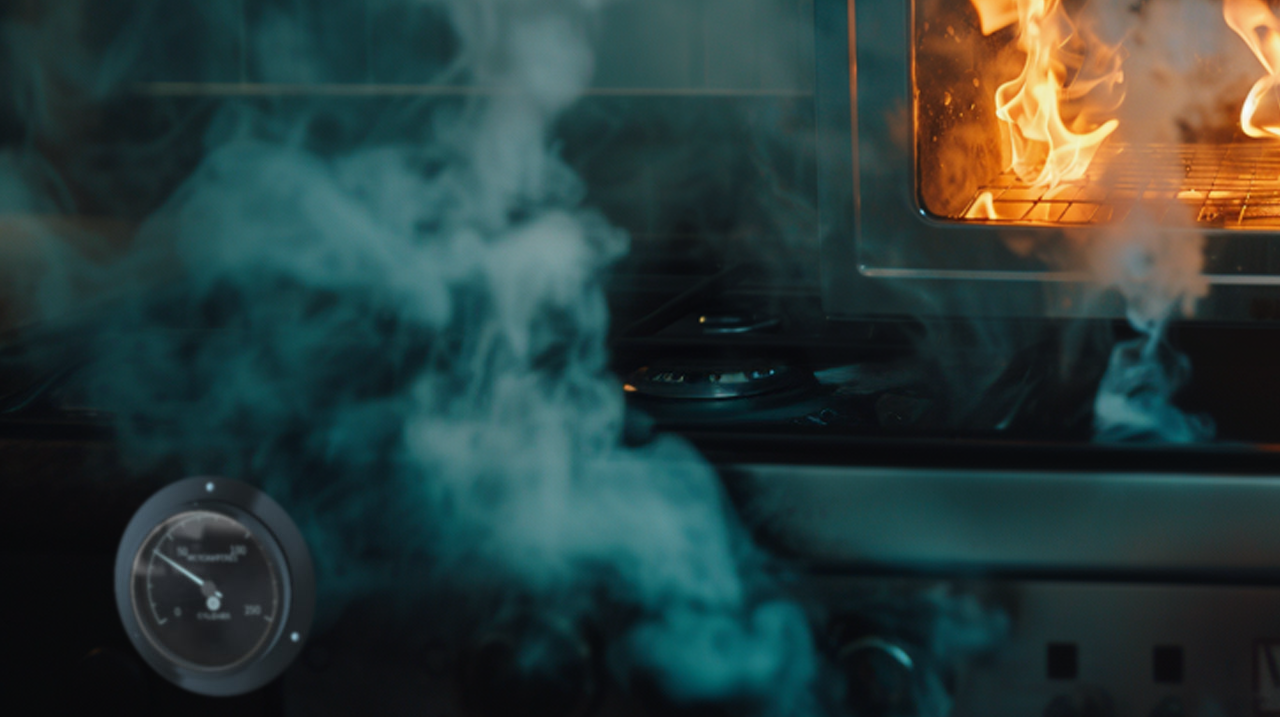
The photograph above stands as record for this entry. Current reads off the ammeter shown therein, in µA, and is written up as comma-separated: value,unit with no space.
40,µA
